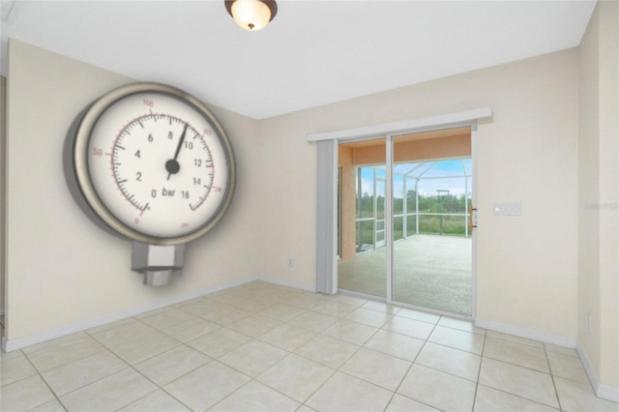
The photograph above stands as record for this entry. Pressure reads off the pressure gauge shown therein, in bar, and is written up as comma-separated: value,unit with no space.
9,bar
